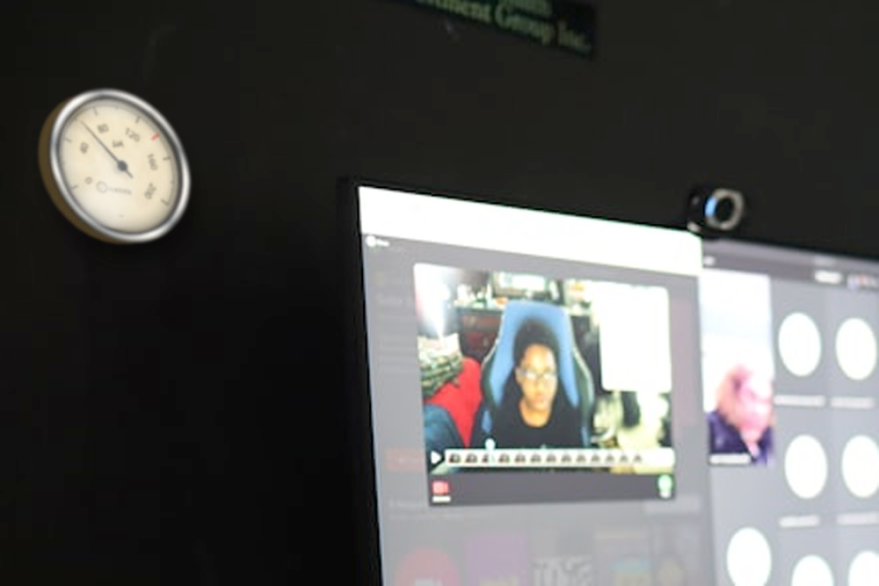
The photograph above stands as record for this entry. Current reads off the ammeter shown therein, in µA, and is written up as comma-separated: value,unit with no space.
60,µA
